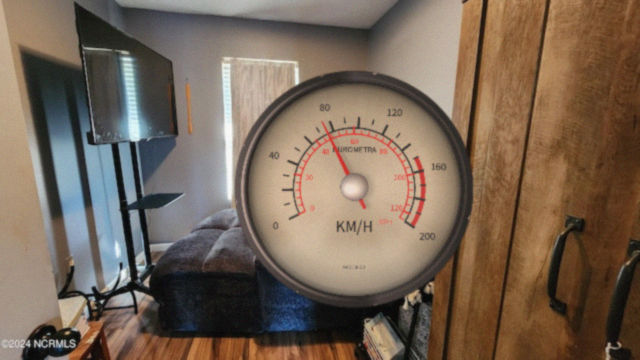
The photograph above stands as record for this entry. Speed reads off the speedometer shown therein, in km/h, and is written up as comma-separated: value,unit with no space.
75,km/h
